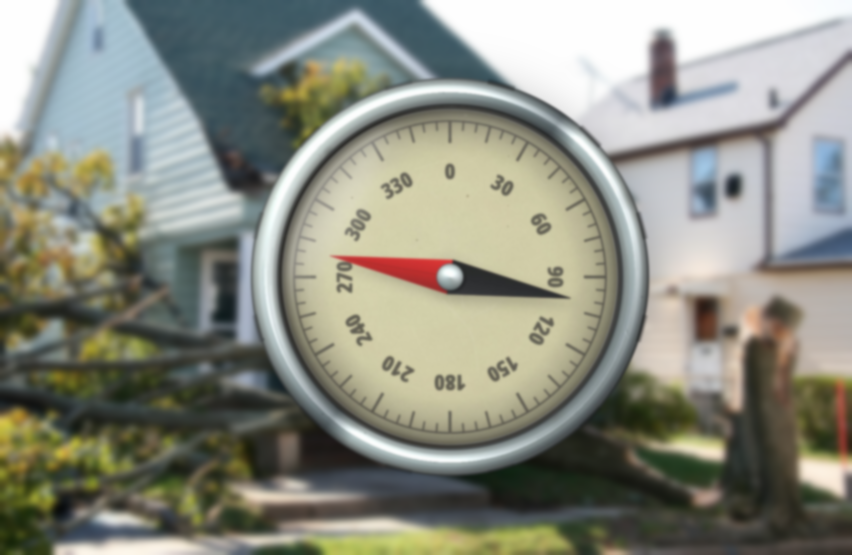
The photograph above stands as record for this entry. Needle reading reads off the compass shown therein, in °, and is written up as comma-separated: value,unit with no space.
280,°
